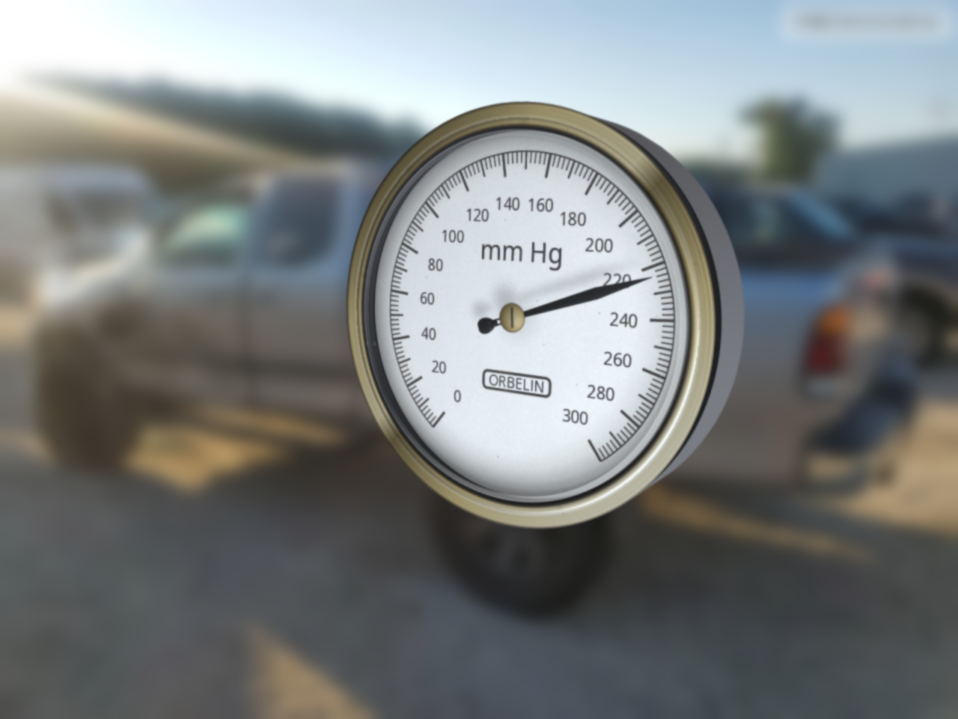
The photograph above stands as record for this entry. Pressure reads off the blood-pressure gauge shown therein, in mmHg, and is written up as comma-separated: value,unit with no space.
224,mmHg
